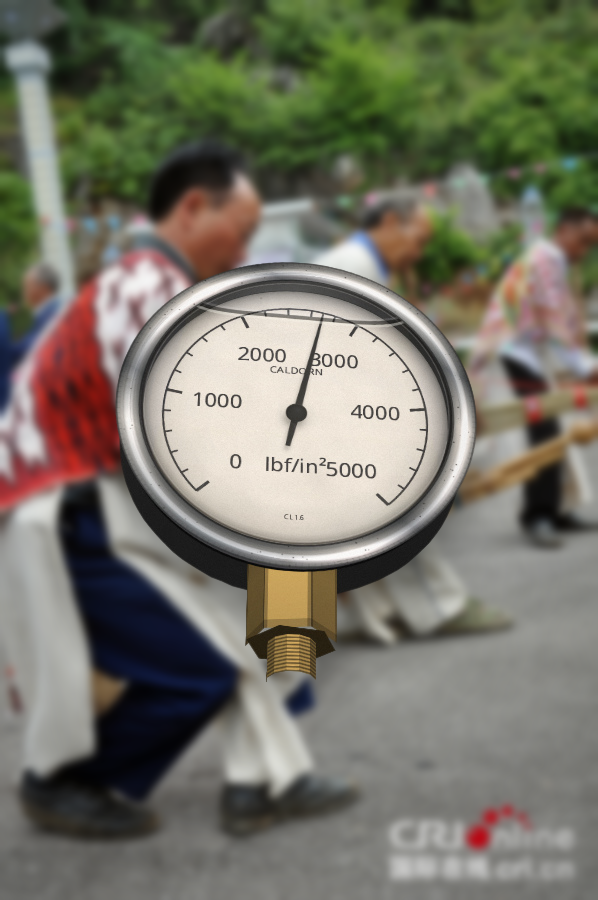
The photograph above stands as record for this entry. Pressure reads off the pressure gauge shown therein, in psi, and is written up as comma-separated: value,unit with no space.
2700,psi
